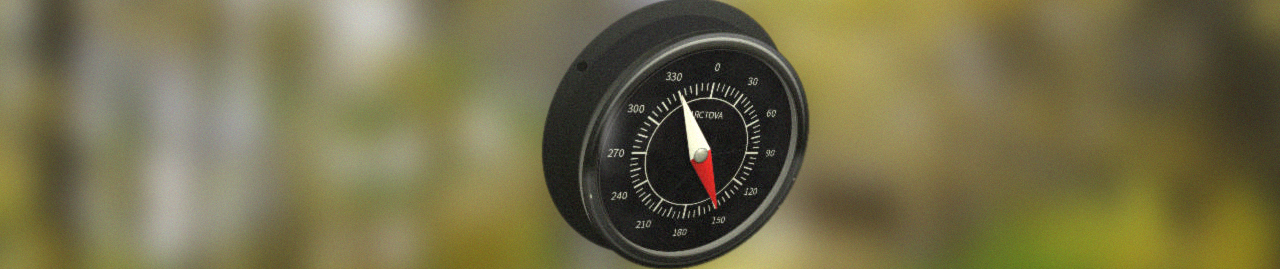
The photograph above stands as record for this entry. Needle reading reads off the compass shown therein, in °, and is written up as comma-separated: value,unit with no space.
150,°
